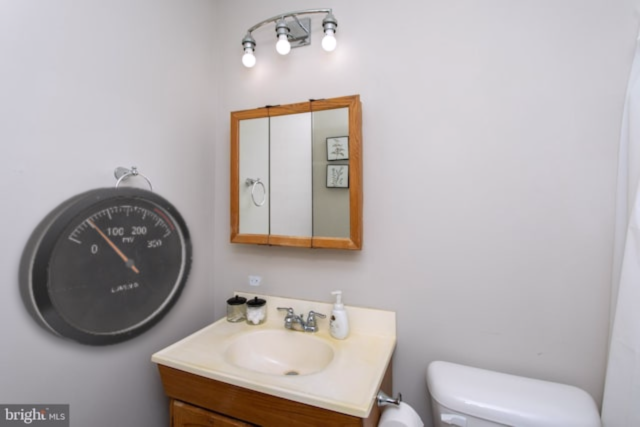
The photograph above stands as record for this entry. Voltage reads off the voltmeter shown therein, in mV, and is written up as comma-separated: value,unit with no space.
50,mV
